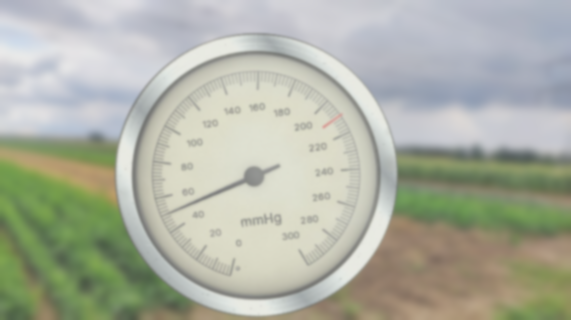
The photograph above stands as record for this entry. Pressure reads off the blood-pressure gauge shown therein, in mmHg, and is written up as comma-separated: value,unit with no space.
50,mmHg
